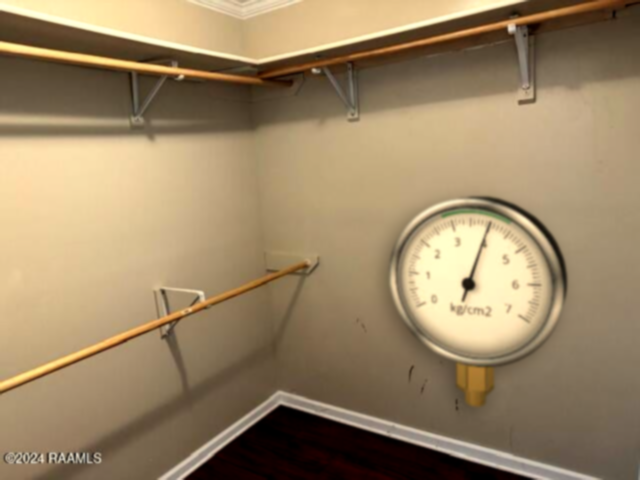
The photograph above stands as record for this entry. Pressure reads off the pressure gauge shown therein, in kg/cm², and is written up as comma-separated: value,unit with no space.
4,kg/cm²
